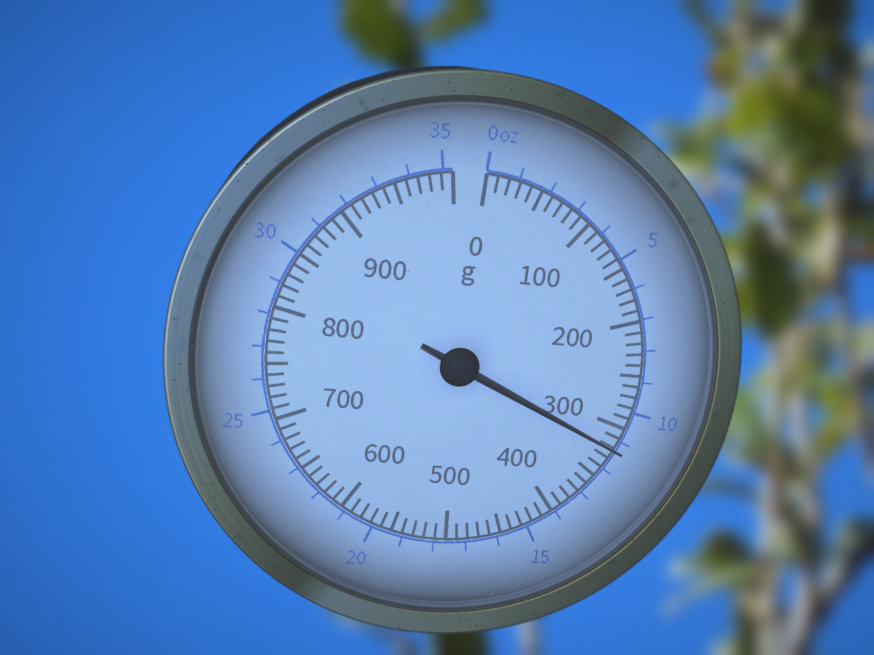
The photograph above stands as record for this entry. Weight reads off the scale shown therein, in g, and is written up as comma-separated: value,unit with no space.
320,g
